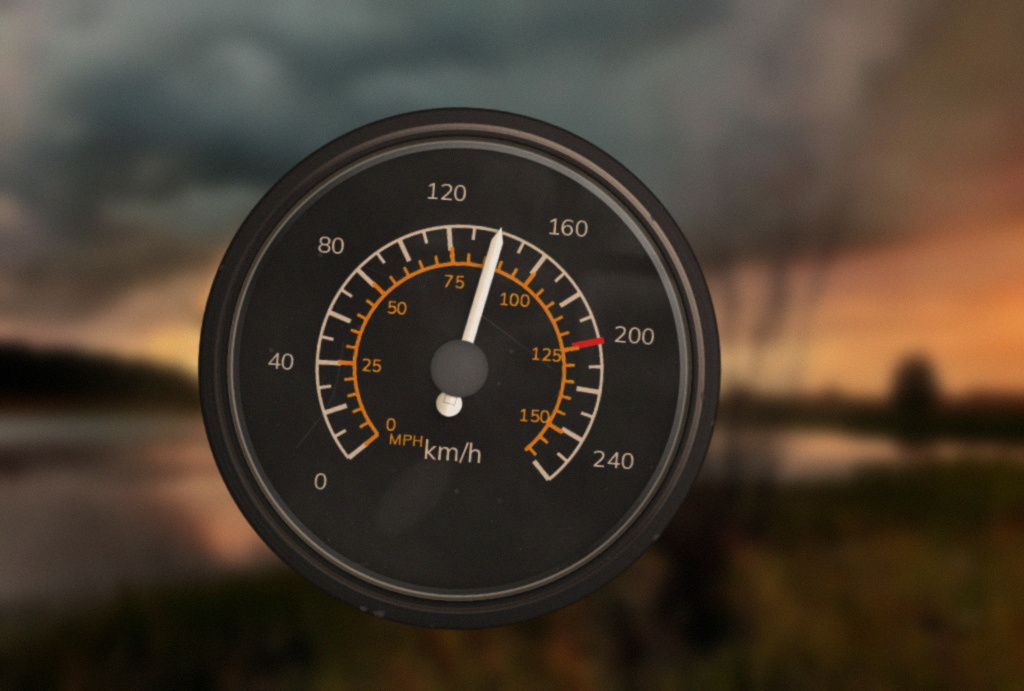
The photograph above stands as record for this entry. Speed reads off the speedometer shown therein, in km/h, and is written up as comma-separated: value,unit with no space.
140,km/h
